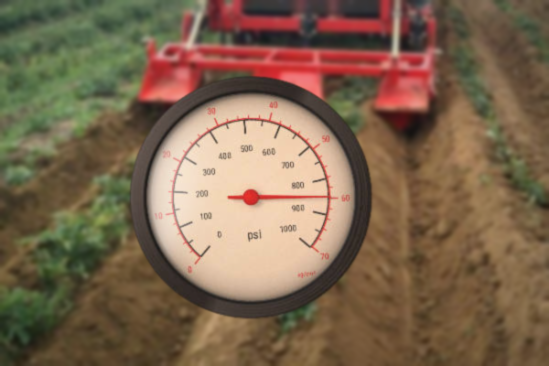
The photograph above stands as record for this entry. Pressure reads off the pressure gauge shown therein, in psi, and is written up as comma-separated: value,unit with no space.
850,psi
